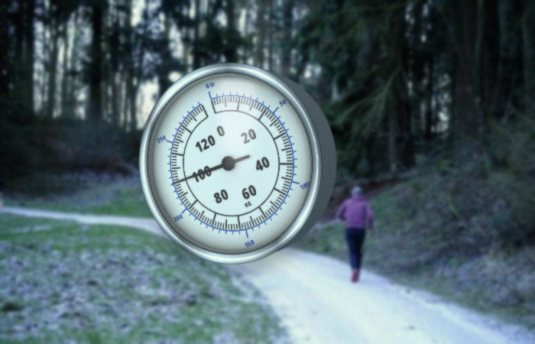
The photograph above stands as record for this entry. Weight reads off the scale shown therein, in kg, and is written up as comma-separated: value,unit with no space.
100,kg
